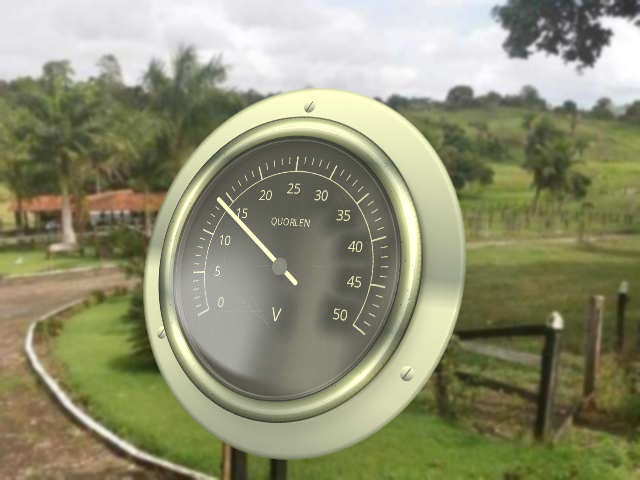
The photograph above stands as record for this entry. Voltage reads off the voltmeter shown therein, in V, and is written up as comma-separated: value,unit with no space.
14,V
